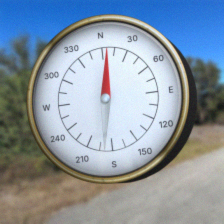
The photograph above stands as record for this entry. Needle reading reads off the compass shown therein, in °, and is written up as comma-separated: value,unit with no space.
7.5,°
